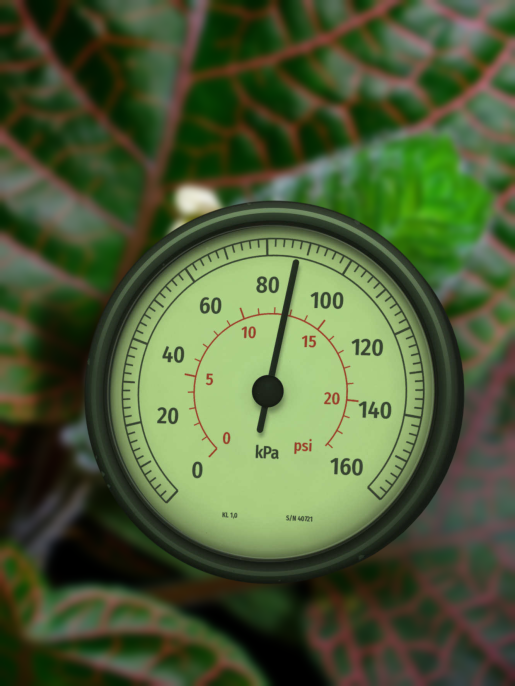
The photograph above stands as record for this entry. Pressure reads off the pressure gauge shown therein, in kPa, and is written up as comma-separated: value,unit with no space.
88,kPa
